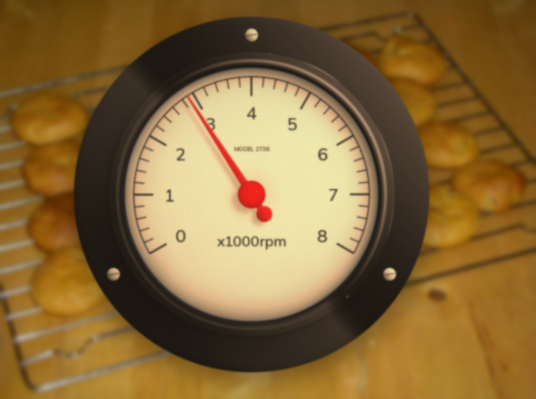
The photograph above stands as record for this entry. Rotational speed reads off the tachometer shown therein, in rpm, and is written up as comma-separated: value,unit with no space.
2900,rpm
